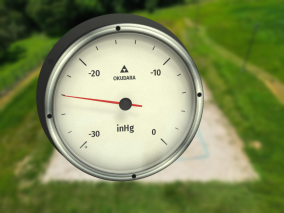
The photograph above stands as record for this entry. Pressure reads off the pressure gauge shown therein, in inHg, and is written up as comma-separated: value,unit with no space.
-24,inHg
